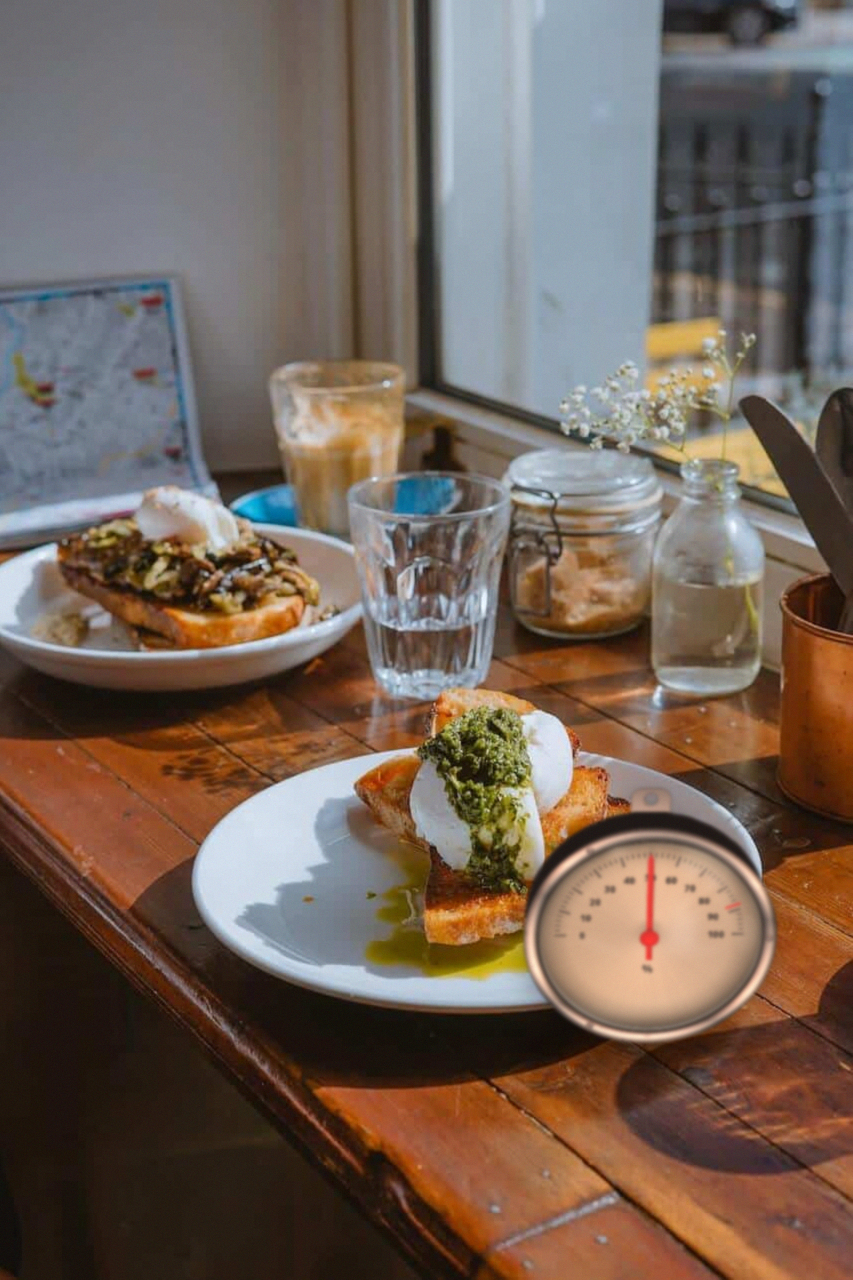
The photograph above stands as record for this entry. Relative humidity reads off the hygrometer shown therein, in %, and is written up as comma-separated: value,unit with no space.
50,%
